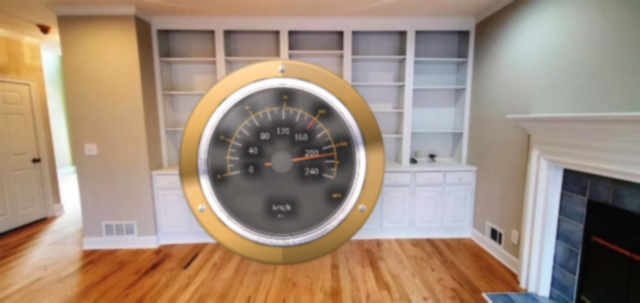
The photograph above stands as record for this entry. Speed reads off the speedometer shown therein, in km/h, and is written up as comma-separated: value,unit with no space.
210,km/h
